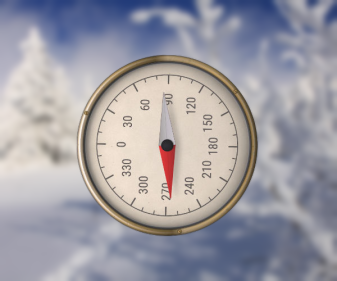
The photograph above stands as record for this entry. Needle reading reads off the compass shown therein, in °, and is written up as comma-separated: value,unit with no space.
265,°
